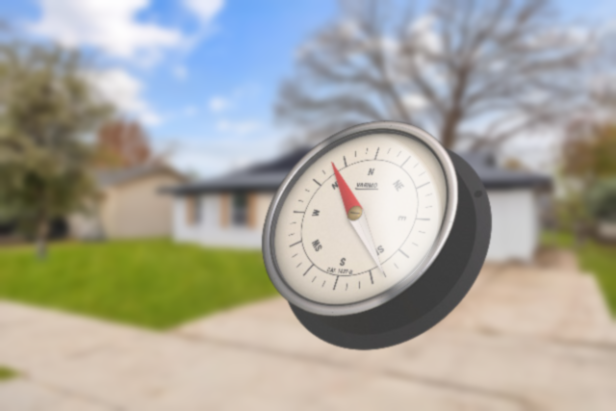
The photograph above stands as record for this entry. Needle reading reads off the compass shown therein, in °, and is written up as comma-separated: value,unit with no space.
320,°
